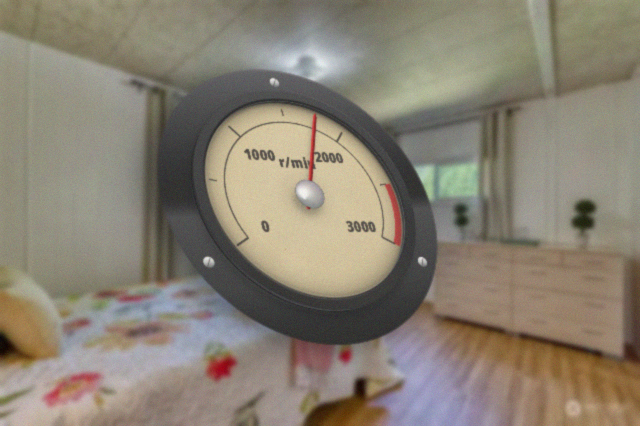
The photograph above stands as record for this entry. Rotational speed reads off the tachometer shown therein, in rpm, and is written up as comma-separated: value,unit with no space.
1750,rpm
